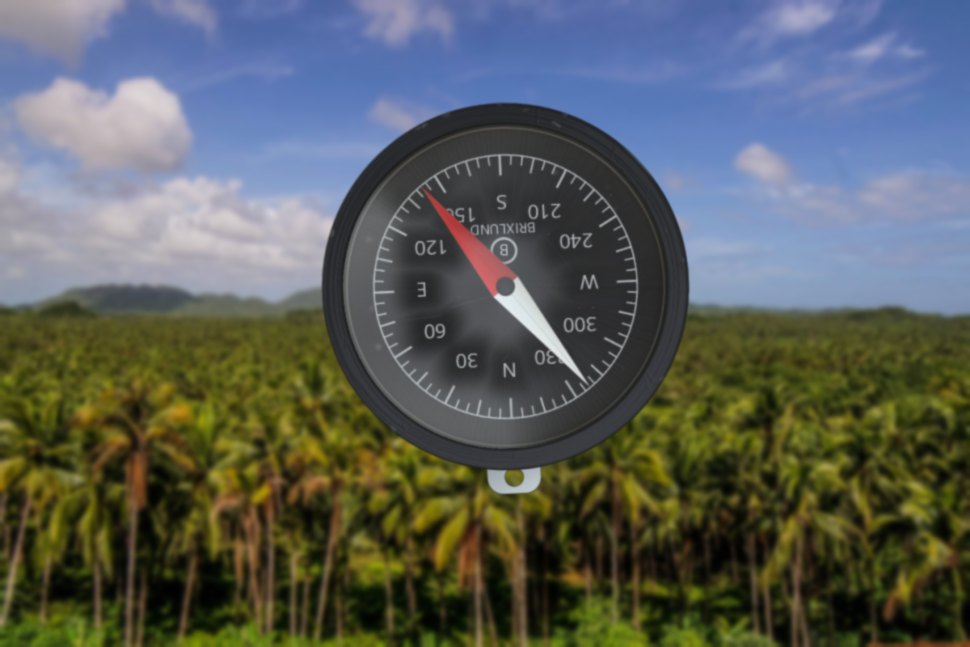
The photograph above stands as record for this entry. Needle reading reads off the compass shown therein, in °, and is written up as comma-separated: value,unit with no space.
142.5,°
